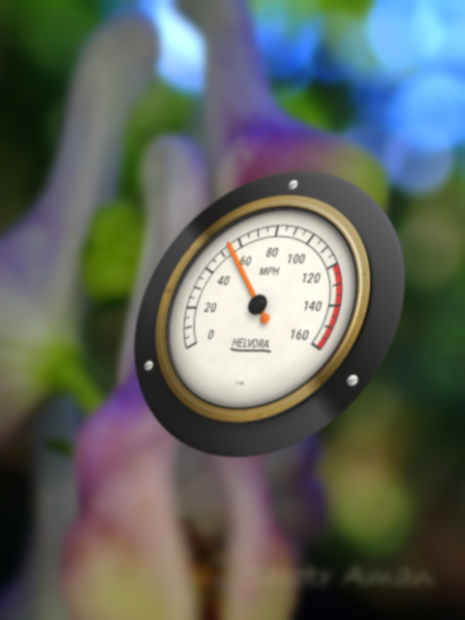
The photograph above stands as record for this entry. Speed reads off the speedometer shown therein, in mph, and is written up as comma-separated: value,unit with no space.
55,mph
